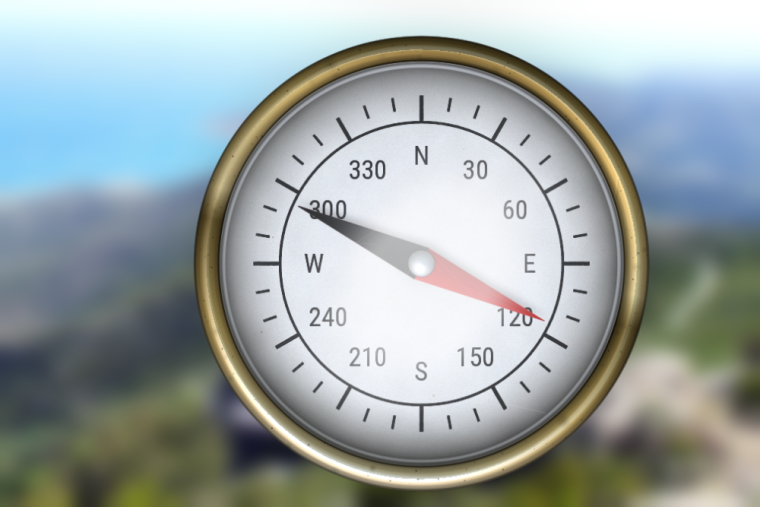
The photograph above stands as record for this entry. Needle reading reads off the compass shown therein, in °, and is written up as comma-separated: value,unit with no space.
115,°
